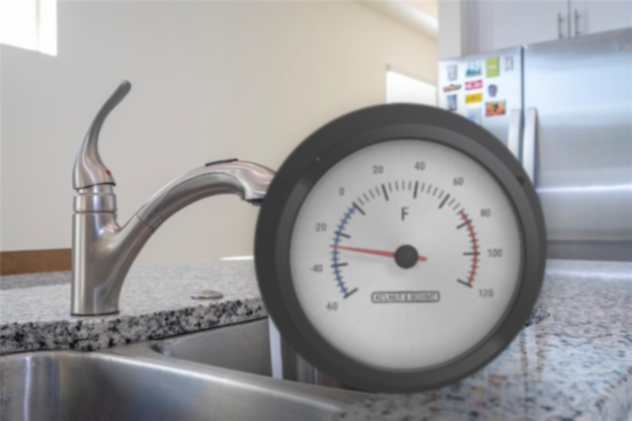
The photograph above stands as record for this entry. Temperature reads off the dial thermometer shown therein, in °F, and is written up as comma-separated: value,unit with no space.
-28,°F
